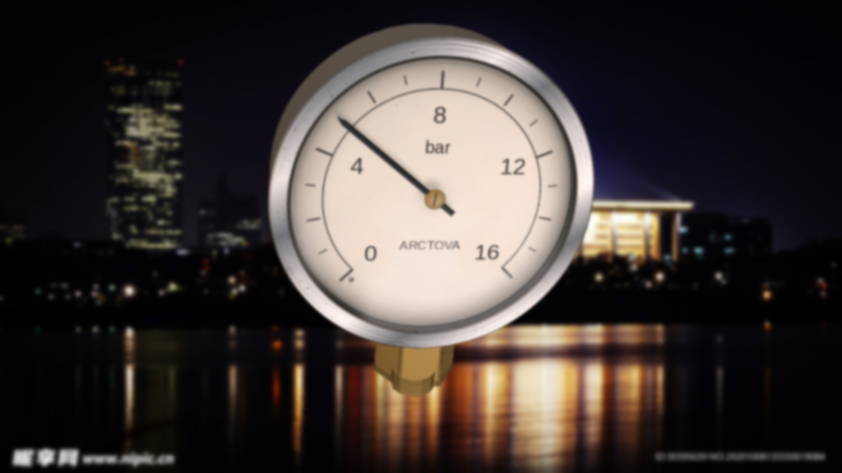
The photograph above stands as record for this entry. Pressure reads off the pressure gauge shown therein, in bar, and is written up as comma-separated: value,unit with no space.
5,bar
